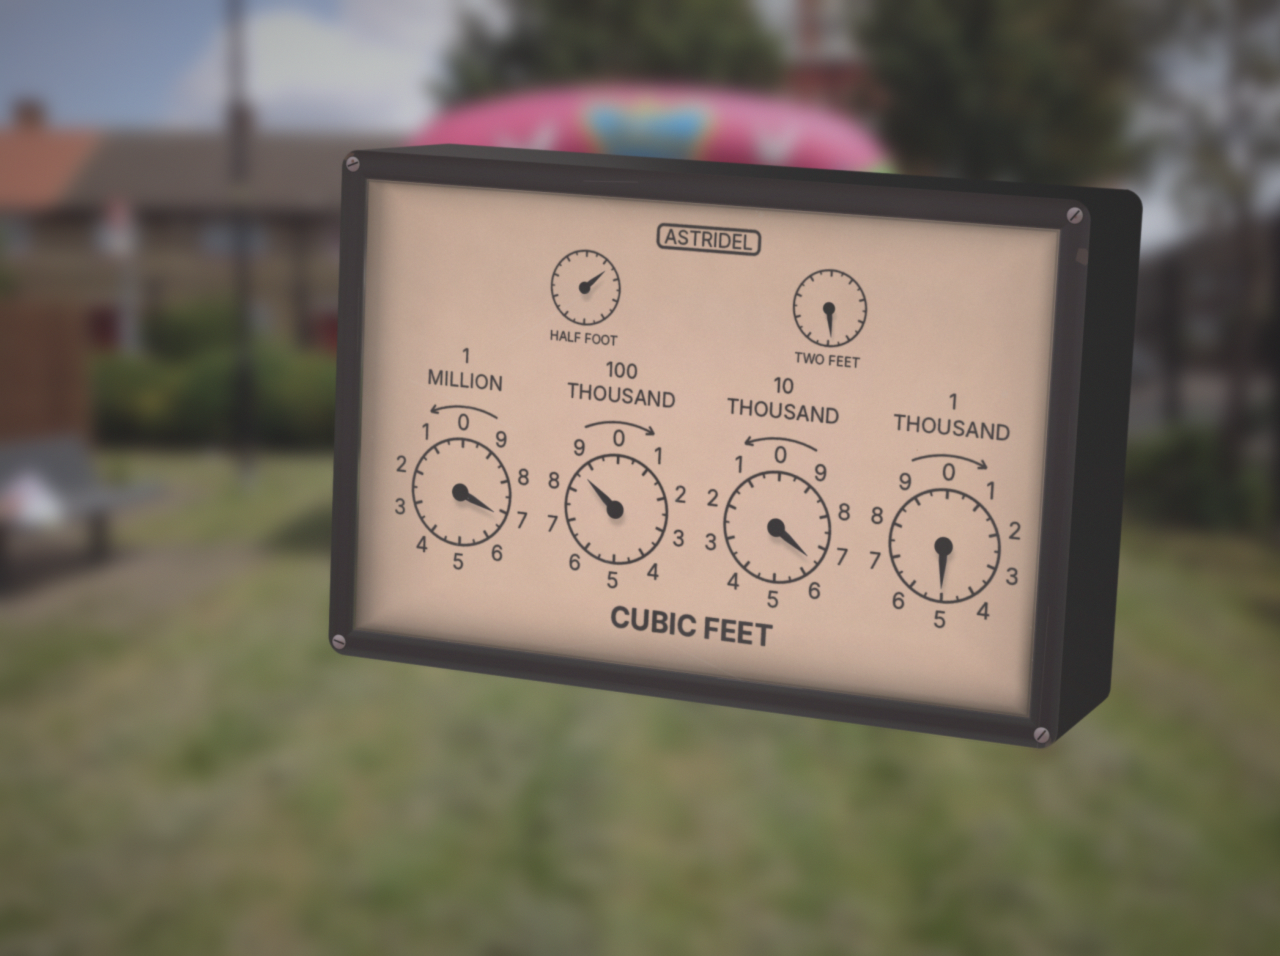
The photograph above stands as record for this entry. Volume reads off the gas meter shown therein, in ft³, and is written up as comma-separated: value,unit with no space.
686500,ft³
